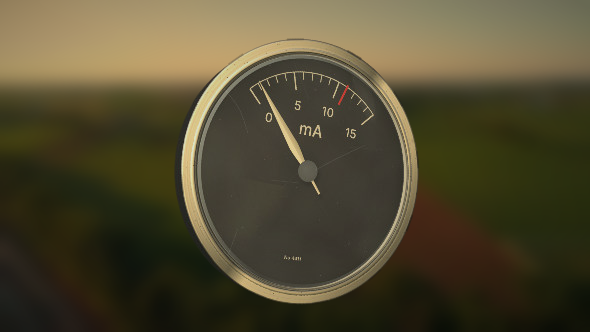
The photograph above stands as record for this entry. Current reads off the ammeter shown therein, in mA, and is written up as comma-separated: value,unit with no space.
1,mA
